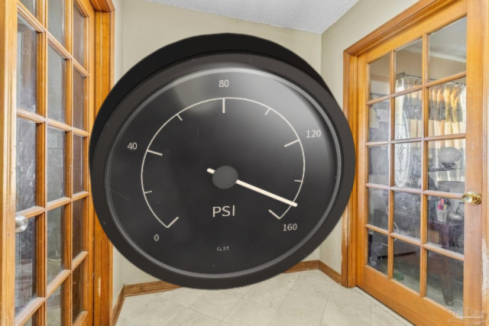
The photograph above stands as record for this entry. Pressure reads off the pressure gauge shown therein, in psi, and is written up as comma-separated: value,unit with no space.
150,psi
